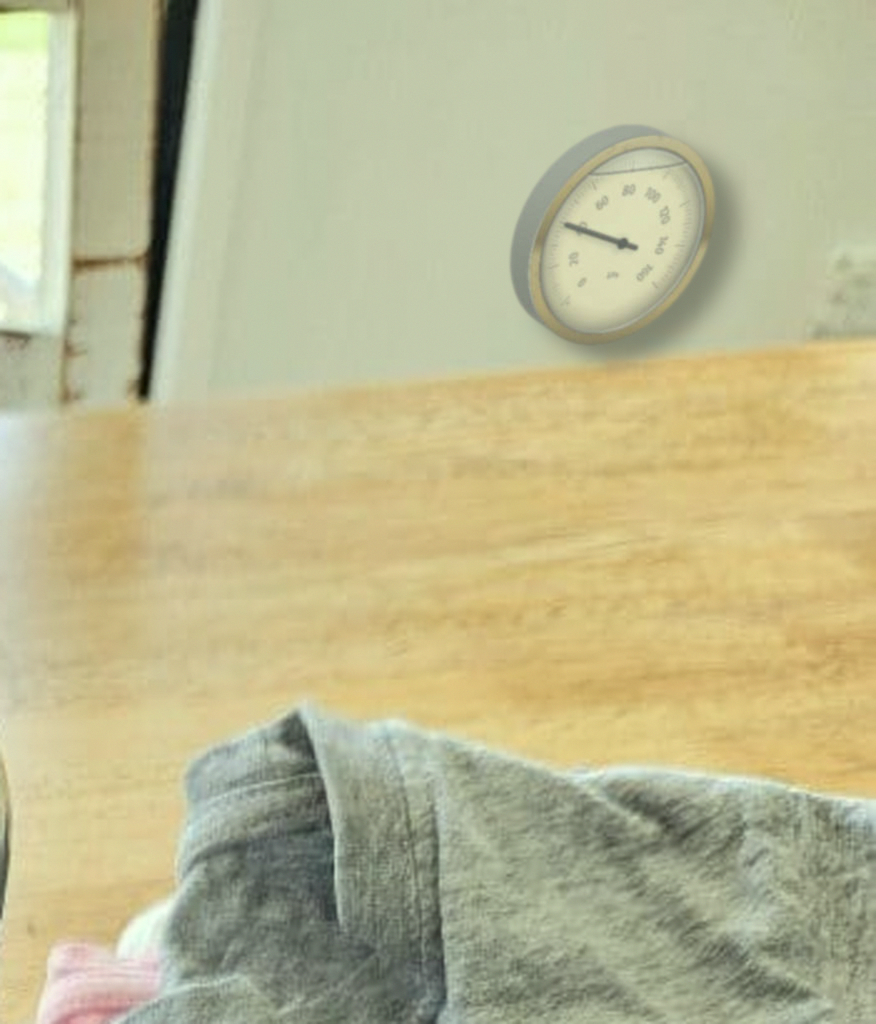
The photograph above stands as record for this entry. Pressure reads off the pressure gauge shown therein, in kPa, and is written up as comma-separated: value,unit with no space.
40,kPa
